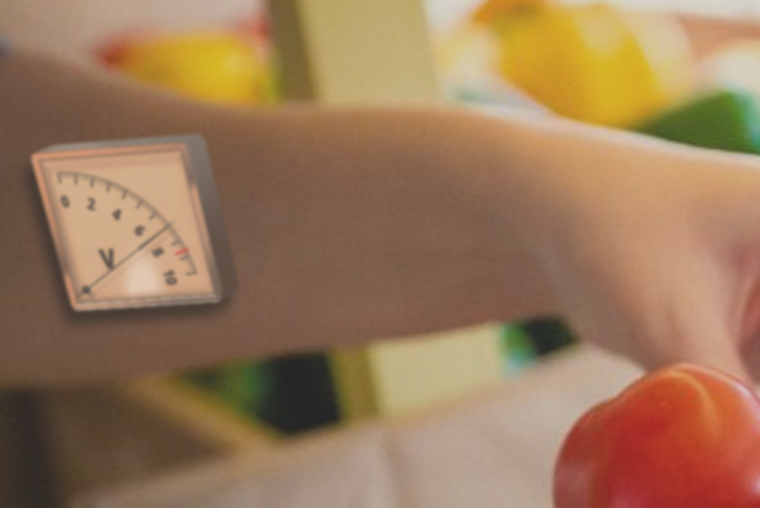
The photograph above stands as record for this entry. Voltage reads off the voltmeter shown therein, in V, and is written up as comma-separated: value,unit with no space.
7,V
